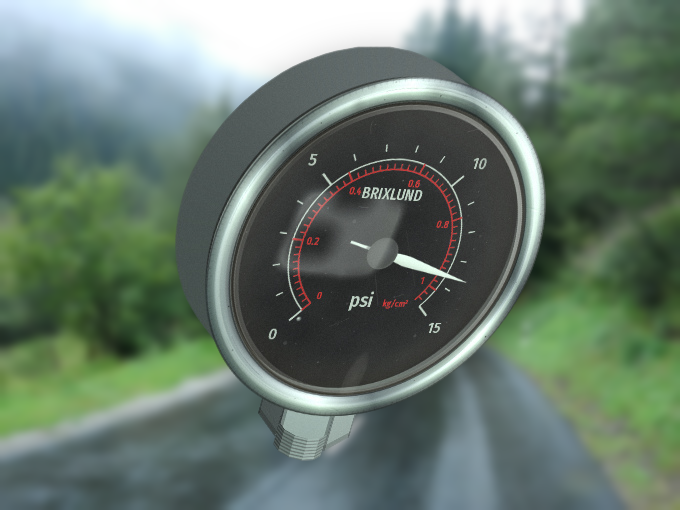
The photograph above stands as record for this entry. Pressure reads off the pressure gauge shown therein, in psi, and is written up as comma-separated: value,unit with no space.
13.5,psi
